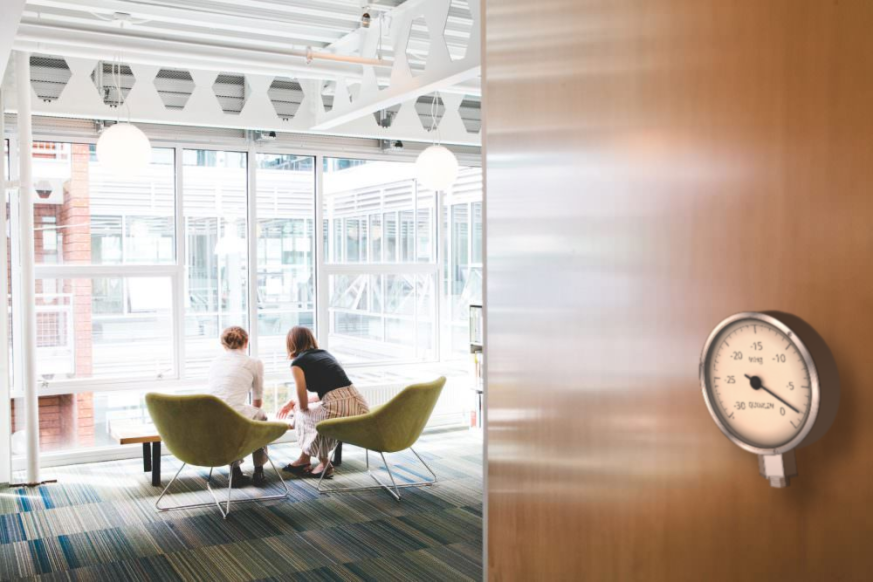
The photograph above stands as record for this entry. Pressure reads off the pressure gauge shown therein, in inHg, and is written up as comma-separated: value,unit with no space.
-2,inHg
